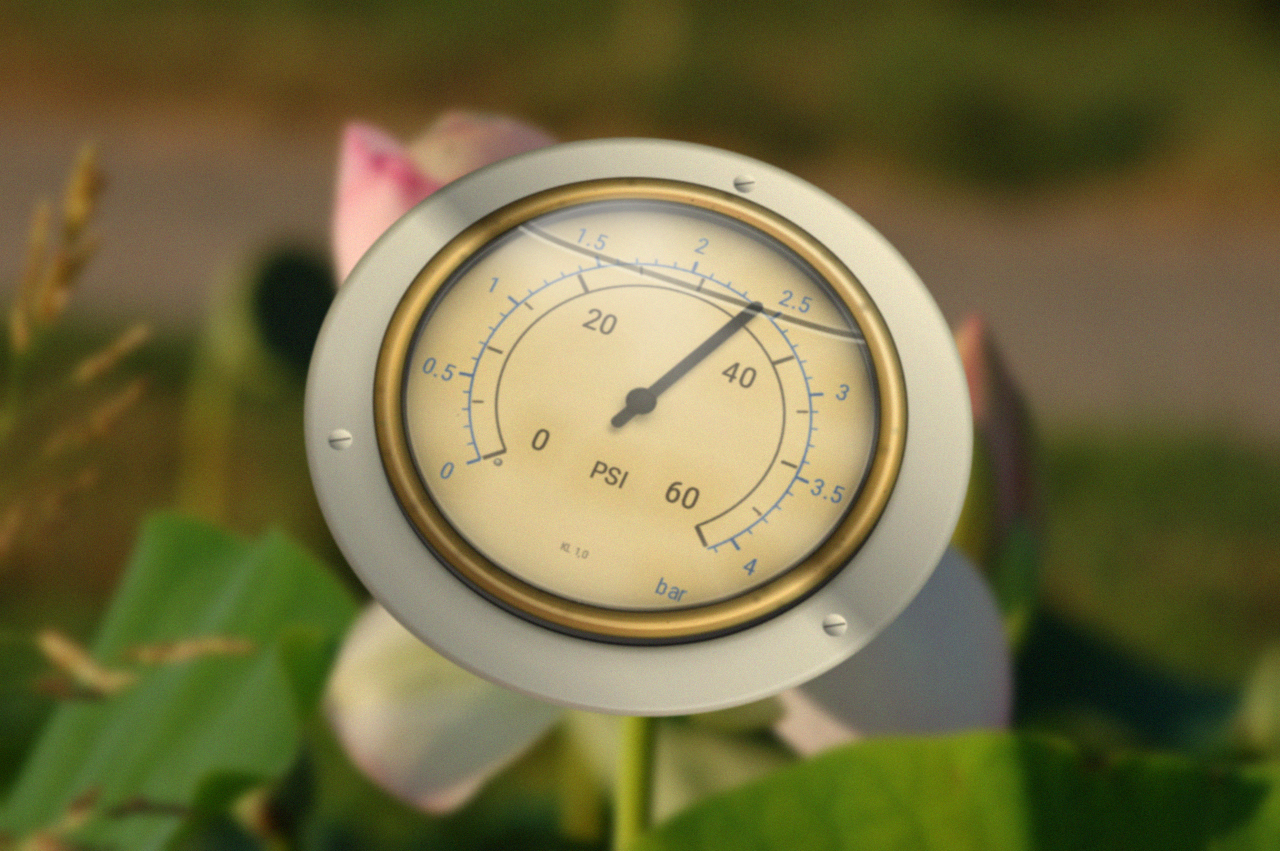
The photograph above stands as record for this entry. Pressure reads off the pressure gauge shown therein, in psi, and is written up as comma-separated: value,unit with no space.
35,psi
